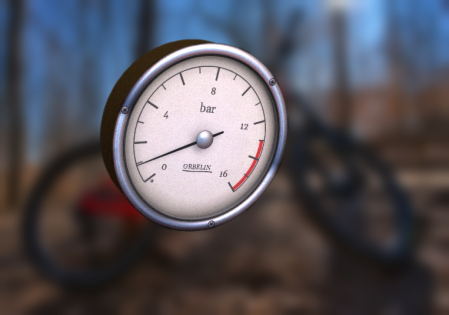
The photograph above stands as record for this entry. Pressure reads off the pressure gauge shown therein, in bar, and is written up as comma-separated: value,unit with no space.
1,bar
